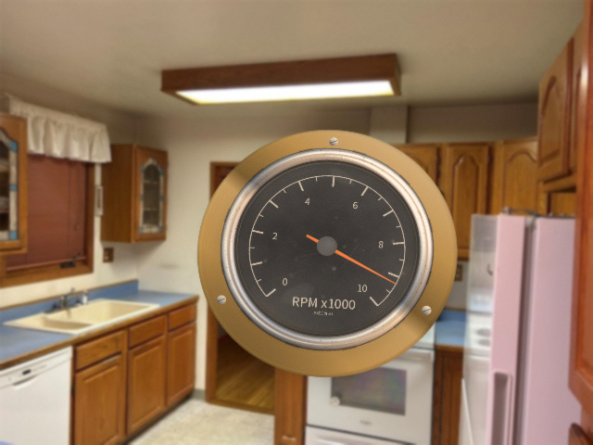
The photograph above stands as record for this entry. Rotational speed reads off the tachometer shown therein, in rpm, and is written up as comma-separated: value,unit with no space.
9250,rpm
